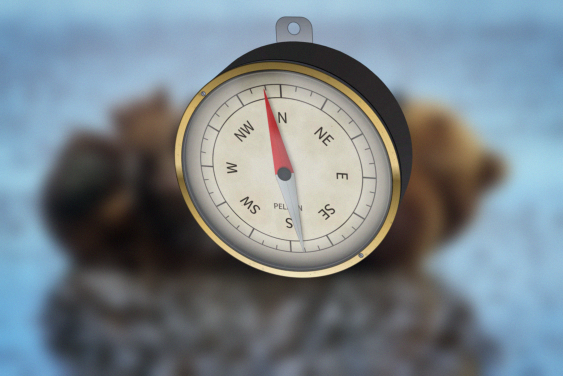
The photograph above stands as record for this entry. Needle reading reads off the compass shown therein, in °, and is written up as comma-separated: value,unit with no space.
350,°
